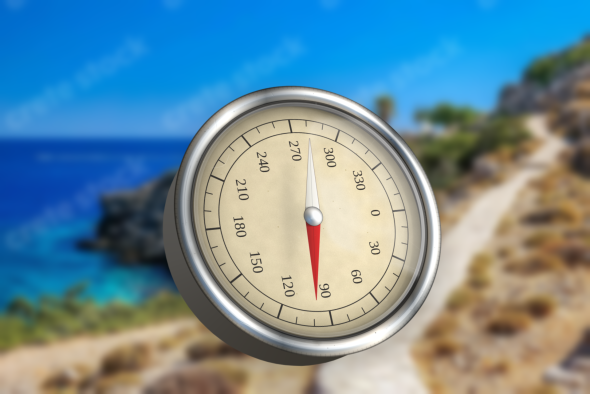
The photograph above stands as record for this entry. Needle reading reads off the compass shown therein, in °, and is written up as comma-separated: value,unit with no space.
100,°
